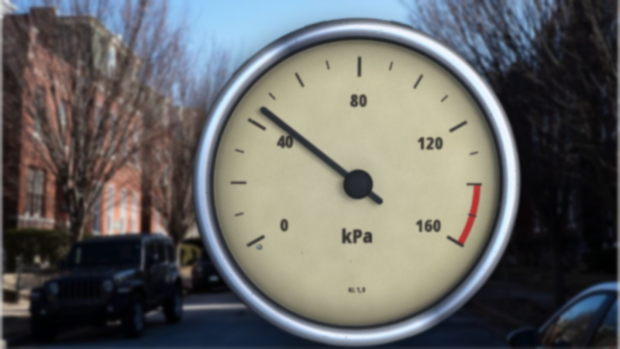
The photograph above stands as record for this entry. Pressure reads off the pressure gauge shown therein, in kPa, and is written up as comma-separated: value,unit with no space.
45,kPa
